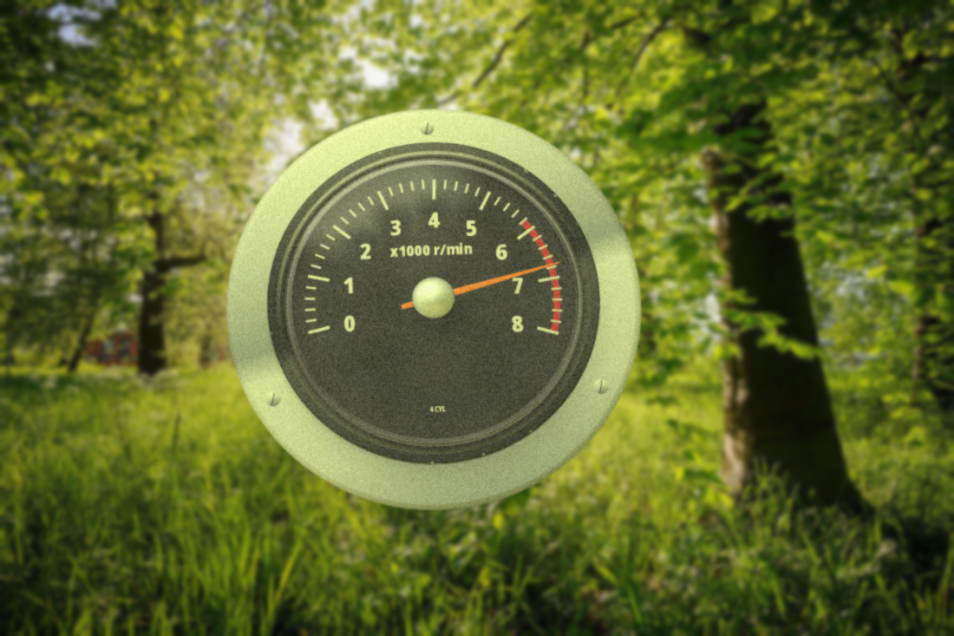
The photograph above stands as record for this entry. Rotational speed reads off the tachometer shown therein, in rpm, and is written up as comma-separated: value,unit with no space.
6800,rpm
